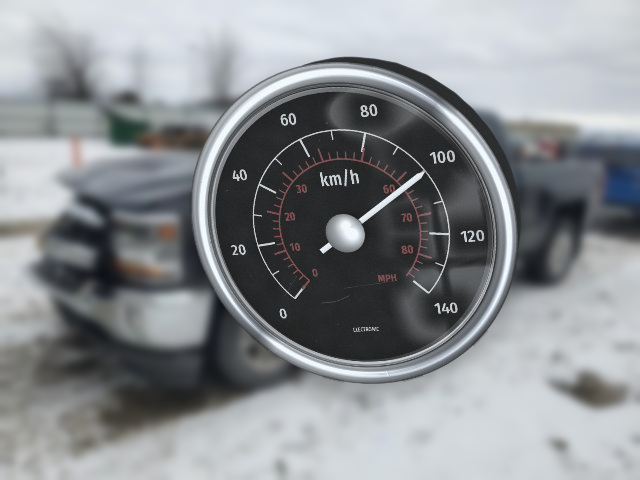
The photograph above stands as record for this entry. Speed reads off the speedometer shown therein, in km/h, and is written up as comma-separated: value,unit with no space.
100,km/h
